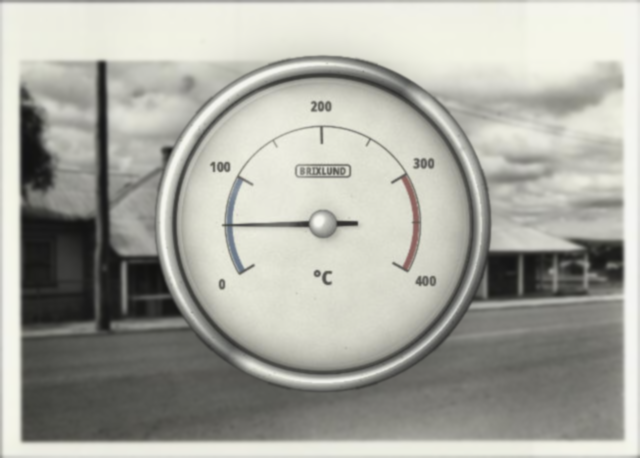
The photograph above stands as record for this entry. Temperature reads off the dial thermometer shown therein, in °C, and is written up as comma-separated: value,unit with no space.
50,°C
